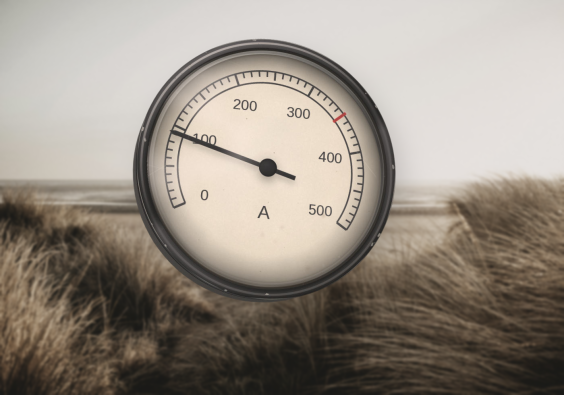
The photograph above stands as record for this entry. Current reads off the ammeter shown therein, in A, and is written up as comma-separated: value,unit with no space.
90,A
